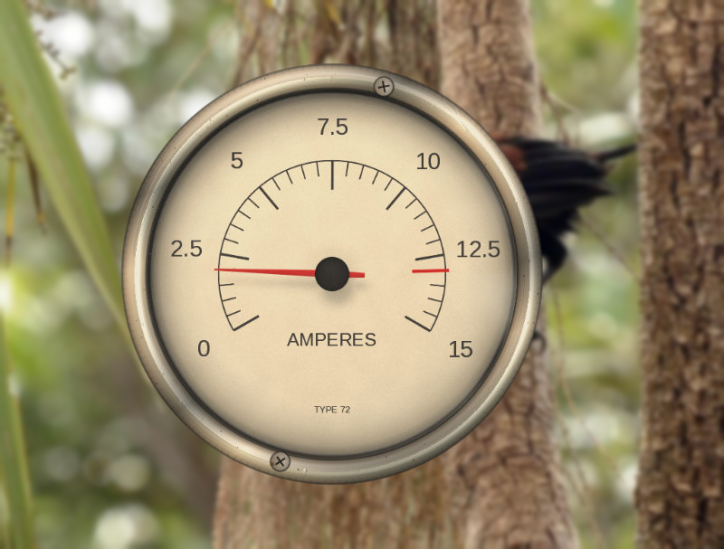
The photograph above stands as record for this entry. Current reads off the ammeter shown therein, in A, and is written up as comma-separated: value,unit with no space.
2,A
